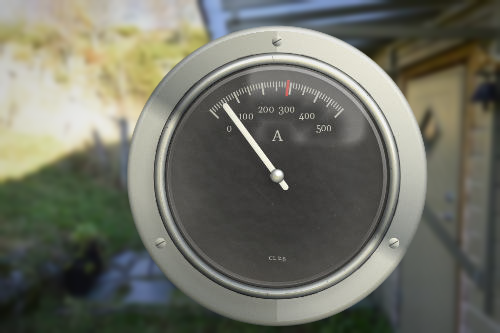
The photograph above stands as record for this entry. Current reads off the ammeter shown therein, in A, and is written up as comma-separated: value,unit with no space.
50,A
